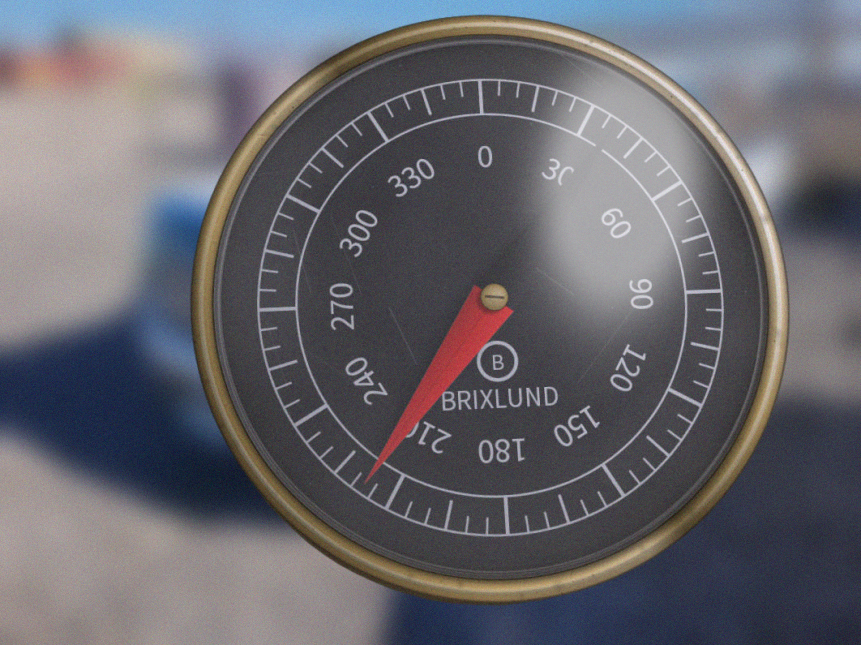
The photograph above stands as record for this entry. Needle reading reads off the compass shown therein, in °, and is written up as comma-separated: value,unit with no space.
217.5,°
